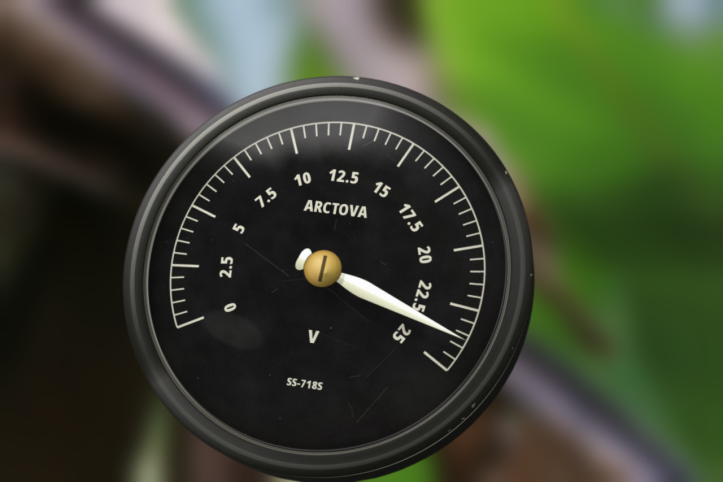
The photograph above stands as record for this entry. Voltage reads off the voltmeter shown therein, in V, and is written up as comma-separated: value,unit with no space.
23.75,V
